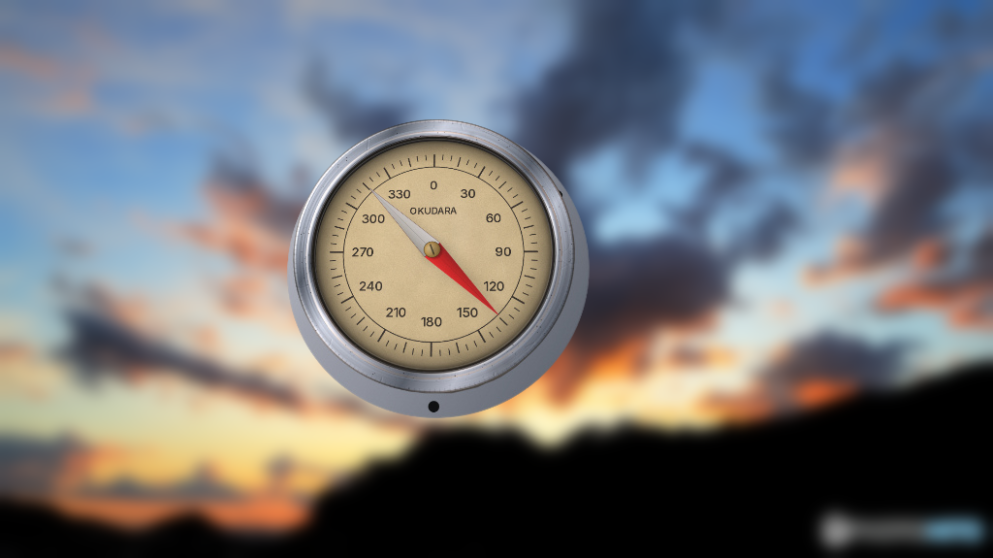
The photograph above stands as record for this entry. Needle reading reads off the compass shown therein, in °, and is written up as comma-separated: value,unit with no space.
135,°
